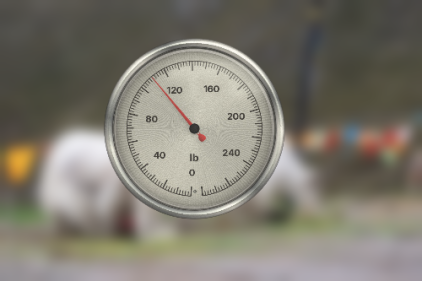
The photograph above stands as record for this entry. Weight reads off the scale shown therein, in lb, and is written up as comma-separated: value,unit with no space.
110,lb
